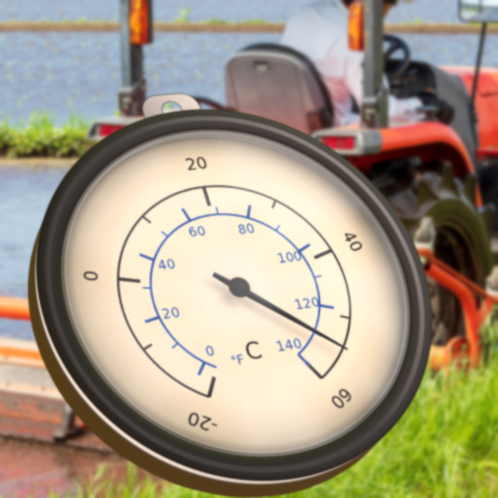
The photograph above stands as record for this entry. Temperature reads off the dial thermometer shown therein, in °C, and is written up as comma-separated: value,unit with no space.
55,°C
